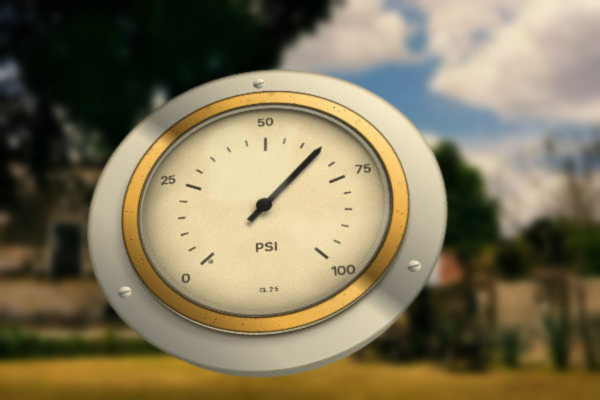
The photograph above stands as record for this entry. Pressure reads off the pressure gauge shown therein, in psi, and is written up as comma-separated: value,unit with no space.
65,psi
